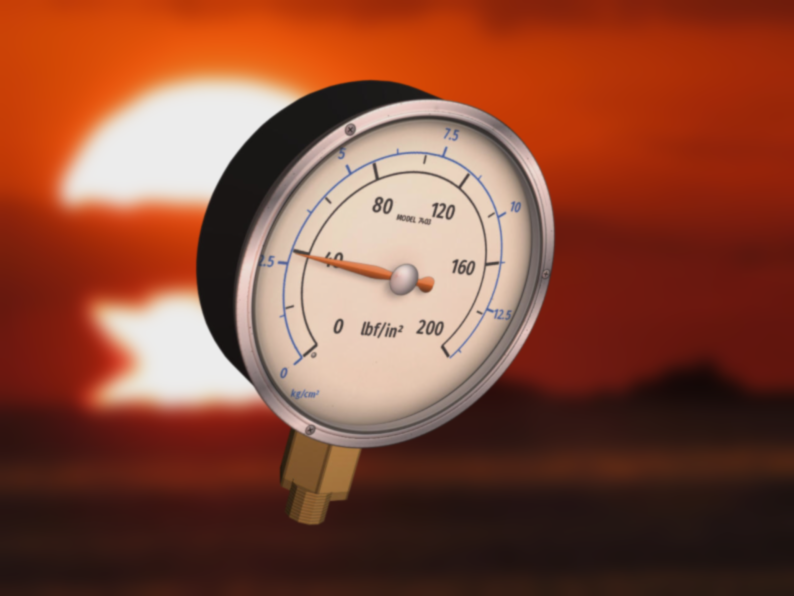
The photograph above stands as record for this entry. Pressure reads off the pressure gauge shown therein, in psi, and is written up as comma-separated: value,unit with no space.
40,psi
